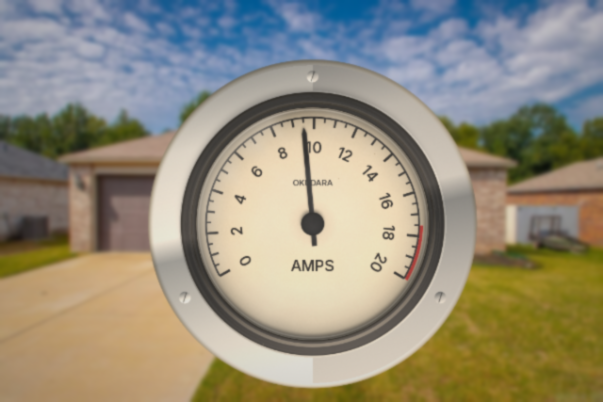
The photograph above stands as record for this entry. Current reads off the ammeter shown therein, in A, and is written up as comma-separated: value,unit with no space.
9.5,A
